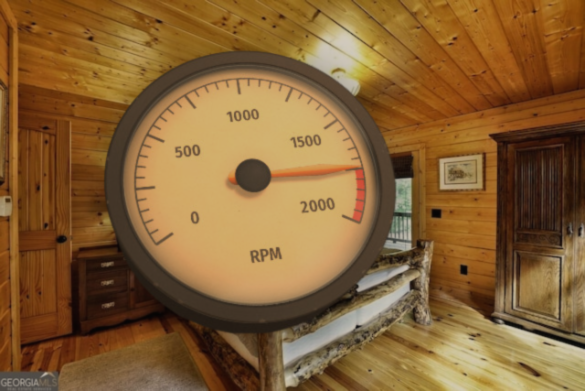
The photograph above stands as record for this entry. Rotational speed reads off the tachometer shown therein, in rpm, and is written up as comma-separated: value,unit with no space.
1750,rpm
